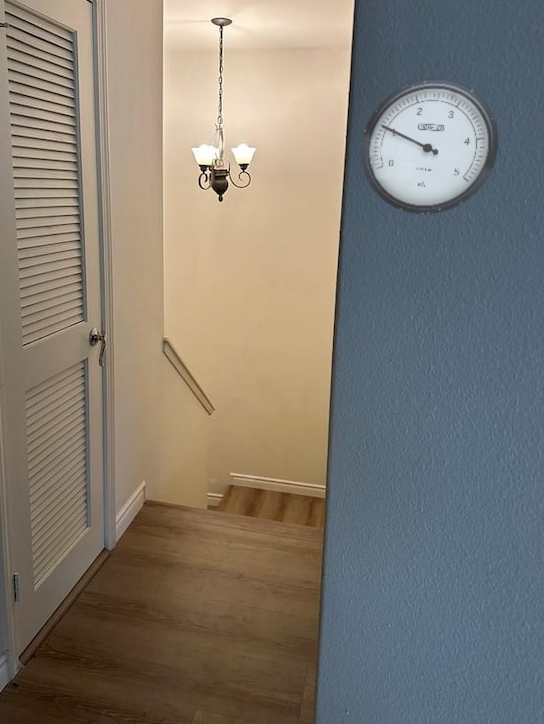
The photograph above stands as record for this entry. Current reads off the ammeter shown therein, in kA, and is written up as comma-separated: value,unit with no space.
1,kA
